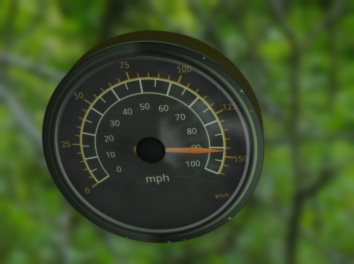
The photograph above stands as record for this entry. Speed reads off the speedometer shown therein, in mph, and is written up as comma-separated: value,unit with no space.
90,mph
